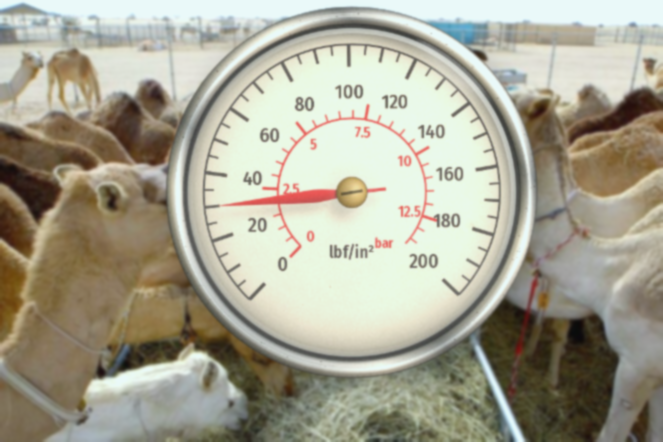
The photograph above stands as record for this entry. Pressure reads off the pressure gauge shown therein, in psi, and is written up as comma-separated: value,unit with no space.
30,psi
